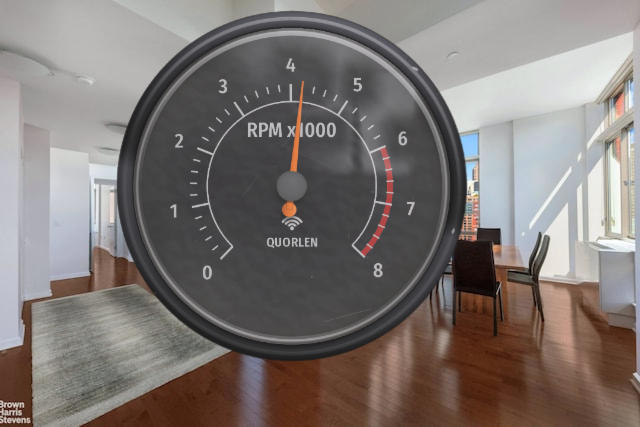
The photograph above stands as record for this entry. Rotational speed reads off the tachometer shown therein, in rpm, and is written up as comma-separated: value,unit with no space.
4200,rpm
